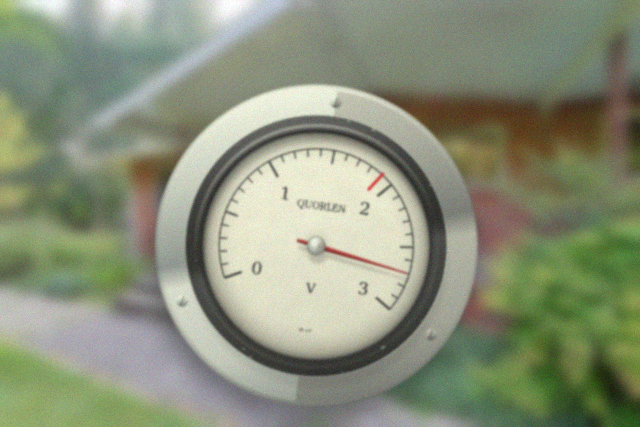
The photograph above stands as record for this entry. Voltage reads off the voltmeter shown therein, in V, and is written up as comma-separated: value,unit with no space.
2.7,V
